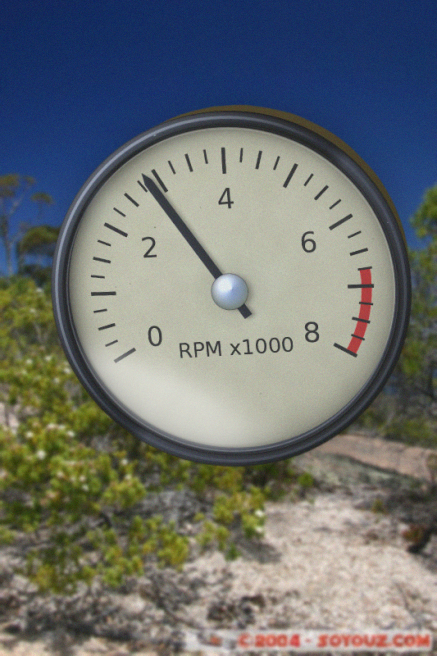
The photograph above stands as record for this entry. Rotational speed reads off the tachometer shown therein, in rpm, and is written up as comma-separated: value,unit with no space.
2875,rpm
